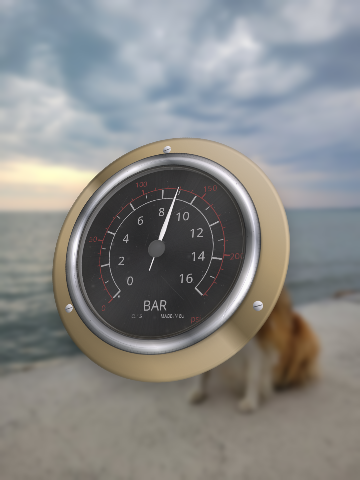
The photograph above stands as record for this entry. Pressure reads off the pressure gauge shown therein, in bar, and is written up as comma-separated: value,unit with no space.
9,bar
